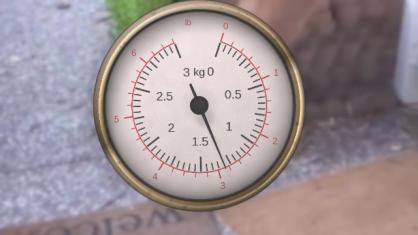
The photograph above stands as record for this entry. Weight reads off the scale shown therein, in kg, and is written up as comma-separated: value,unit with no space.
1.3,kg
